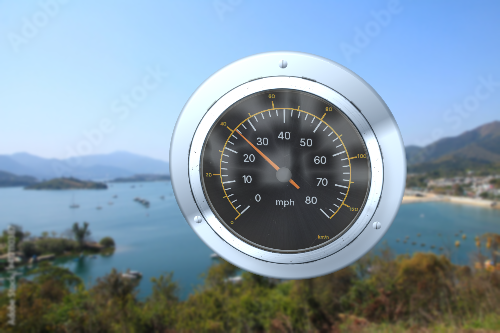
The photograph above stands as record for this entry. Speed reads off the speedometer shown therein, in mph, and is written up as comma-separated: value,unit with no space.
26,mph
